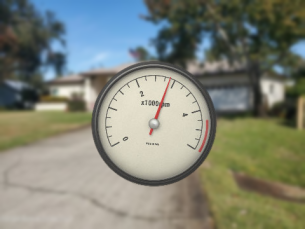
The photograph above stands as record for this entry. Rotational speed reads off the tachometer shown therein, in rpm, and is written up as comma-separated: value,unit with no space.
2875,rpm
